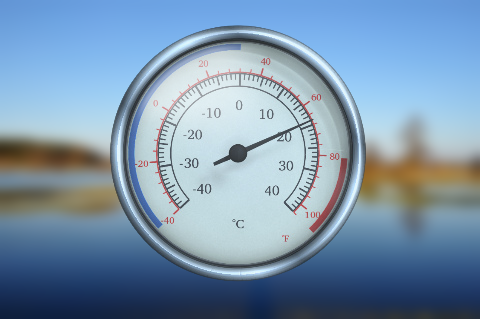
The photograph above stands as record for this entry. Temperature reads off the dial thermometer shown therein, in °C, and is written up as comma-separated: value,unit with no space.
19,°C
